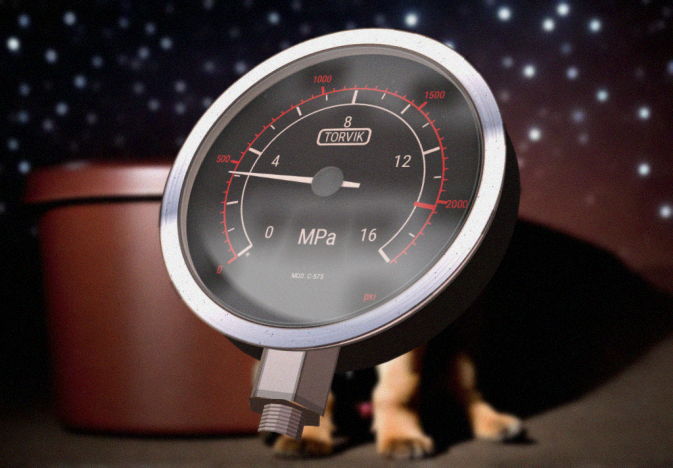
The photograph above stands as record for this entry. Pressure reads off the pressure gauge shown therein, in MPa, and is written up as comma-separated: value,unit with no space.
3,MPa
